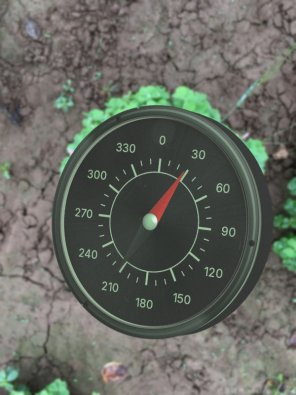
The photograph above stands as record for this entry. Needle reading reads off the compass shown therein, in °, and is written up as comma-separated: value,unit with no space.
30,°
